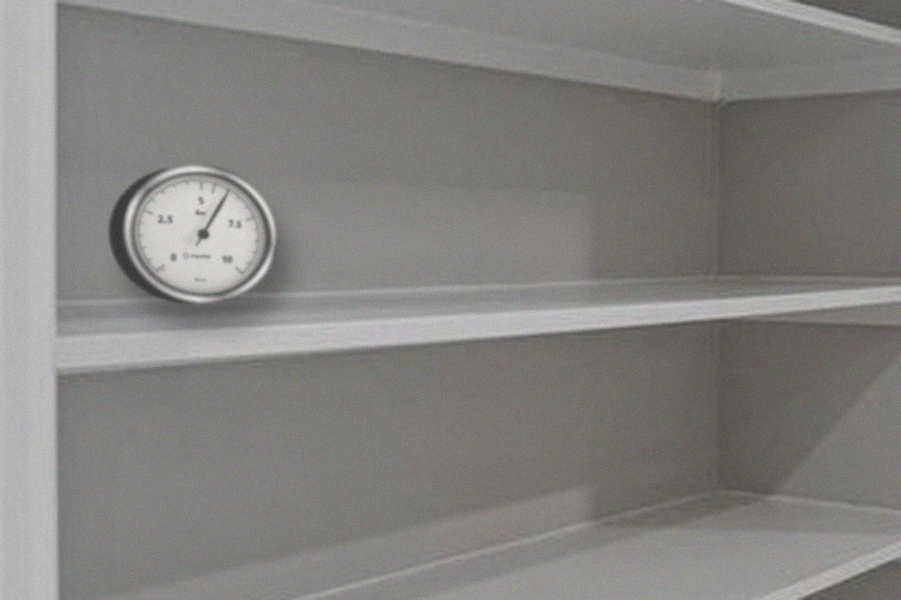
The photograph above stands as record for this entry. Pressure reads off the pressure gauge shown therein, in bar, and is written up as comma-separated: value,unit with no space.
6,bar
